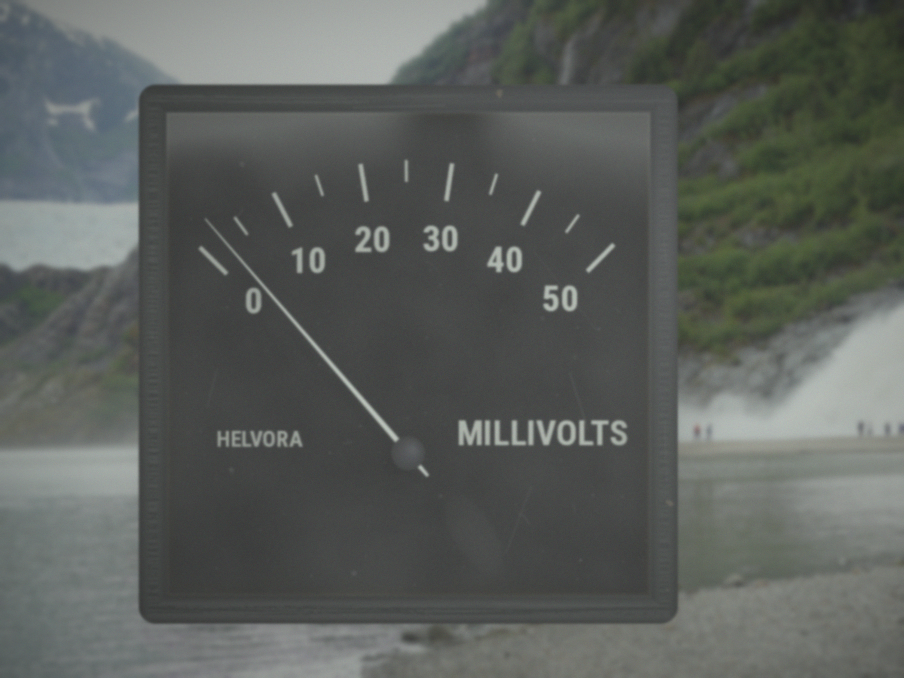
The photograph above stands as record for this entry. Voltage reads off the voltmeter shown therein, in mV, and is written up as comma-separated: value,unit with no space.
2.5,mV
